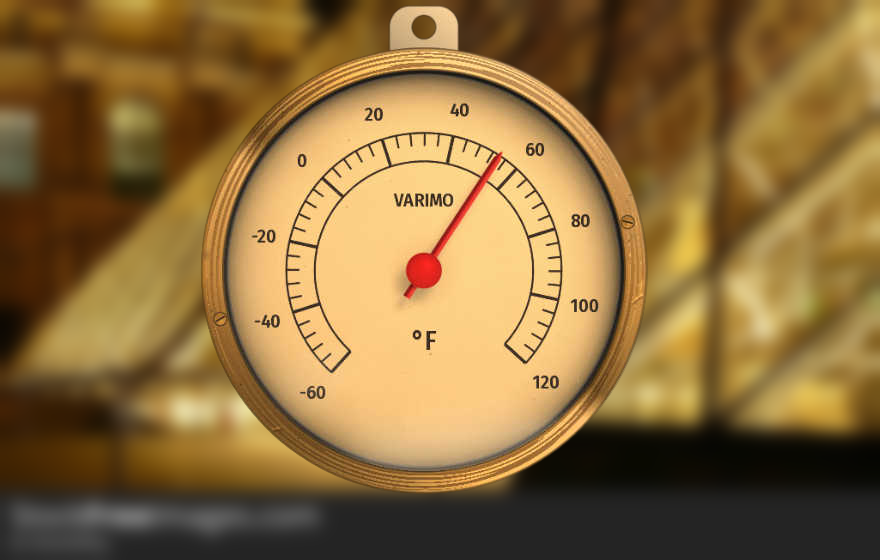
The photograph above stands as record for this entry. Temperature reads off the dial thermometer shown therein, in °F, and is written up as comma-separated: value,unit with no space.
54,°F
